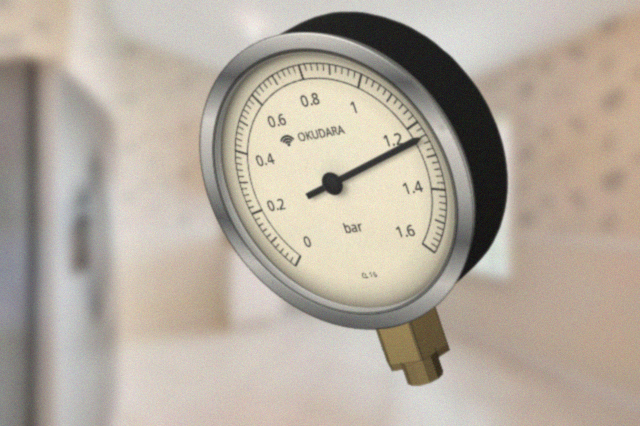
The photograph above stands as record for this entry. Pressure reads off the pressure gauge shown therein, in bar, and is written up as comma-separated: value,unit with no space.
1.24,bar
